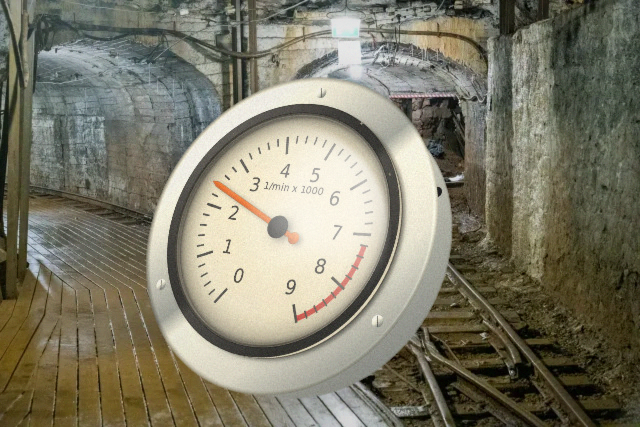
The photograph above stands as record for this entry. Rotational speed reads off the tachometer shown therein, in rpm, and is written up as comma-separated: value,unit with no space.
2400,rpm
